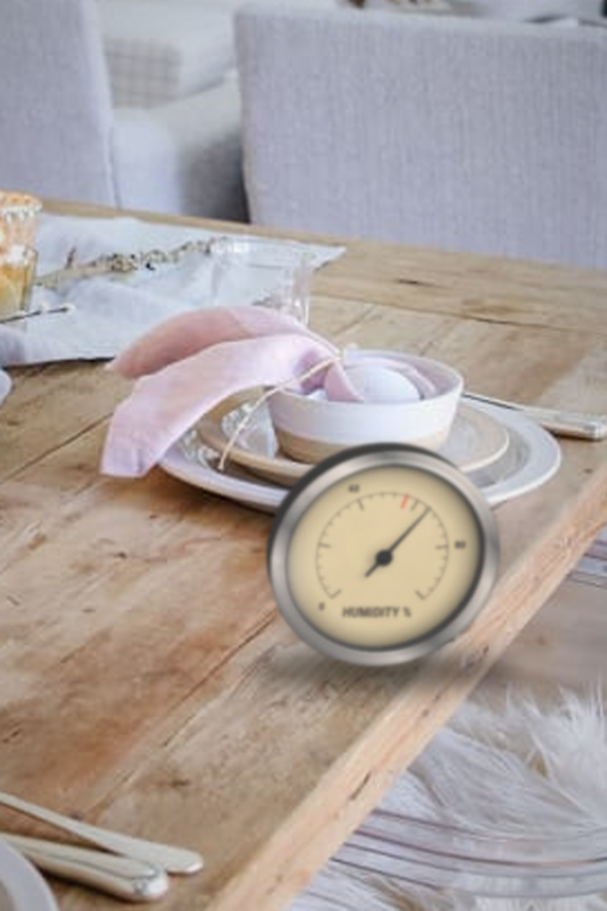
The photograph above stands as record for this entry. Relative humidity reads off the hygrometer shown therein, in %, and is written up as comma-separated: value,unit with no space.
64,%
